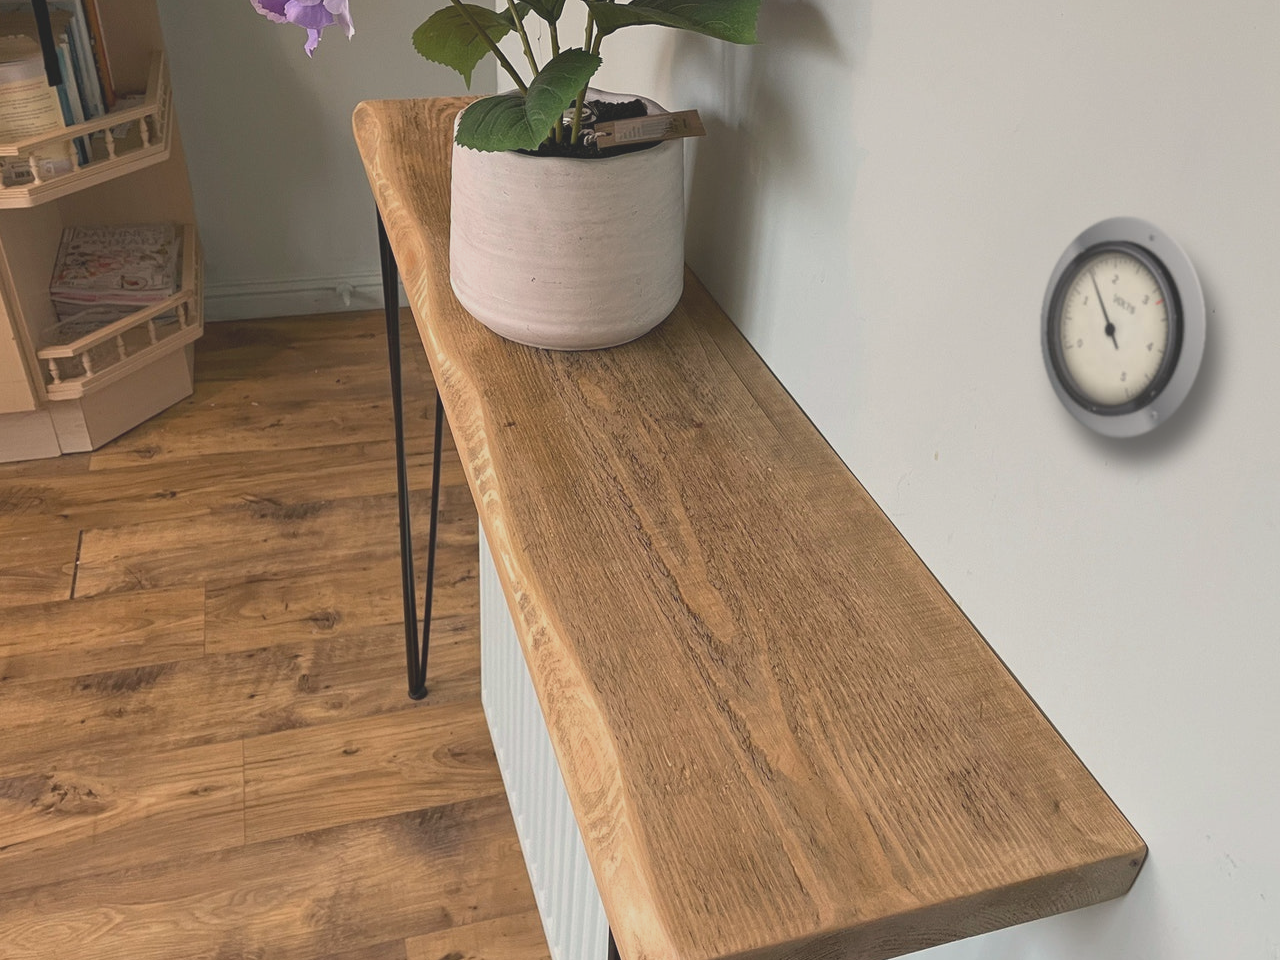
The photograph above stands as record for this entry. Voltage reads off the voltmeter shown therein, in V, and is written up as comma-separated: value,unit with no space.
1.5,V
